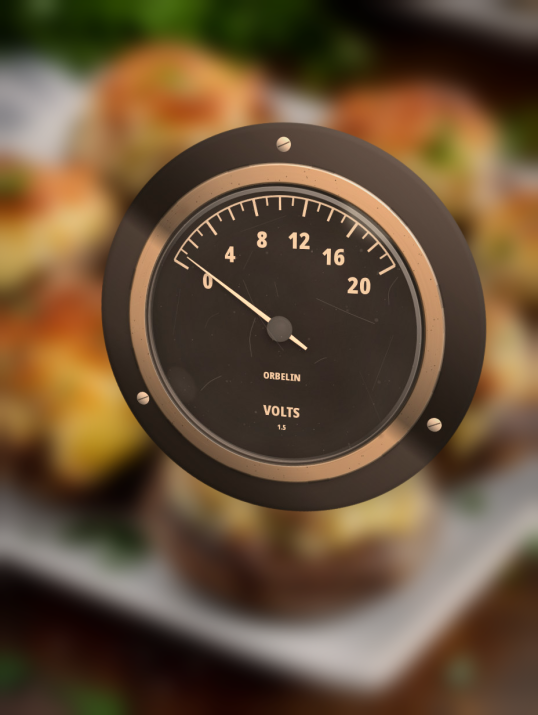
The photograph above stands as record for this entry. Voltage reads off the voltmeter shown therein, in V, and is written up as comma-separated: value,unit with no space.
1,V
